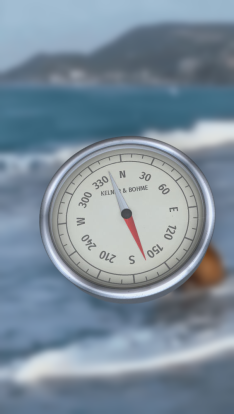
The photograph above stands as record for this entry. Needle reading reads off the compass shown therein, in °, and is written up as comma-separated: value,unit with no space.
165,°
